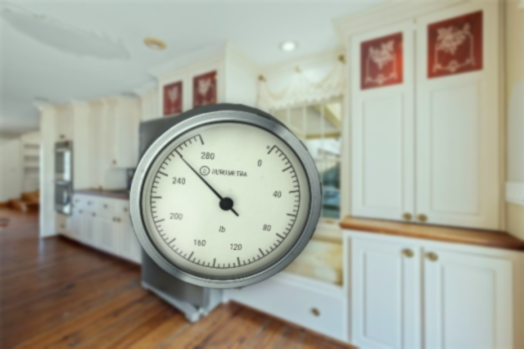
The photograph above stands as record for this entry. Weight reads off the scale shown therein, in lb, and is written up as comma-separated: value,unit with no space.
260,lb
